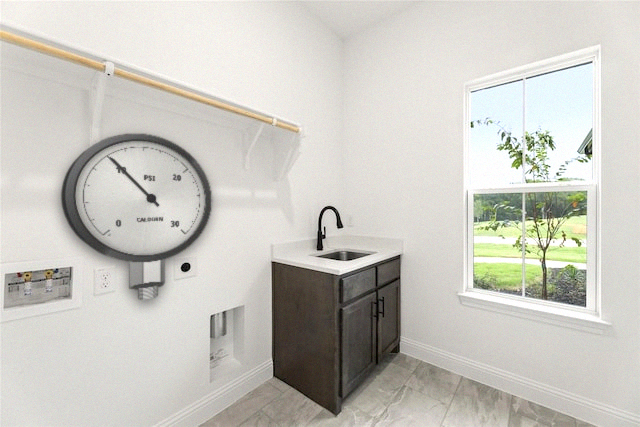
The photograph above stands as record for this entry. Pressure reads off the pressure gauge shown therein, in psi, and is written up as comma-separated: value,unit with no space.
10,psi
